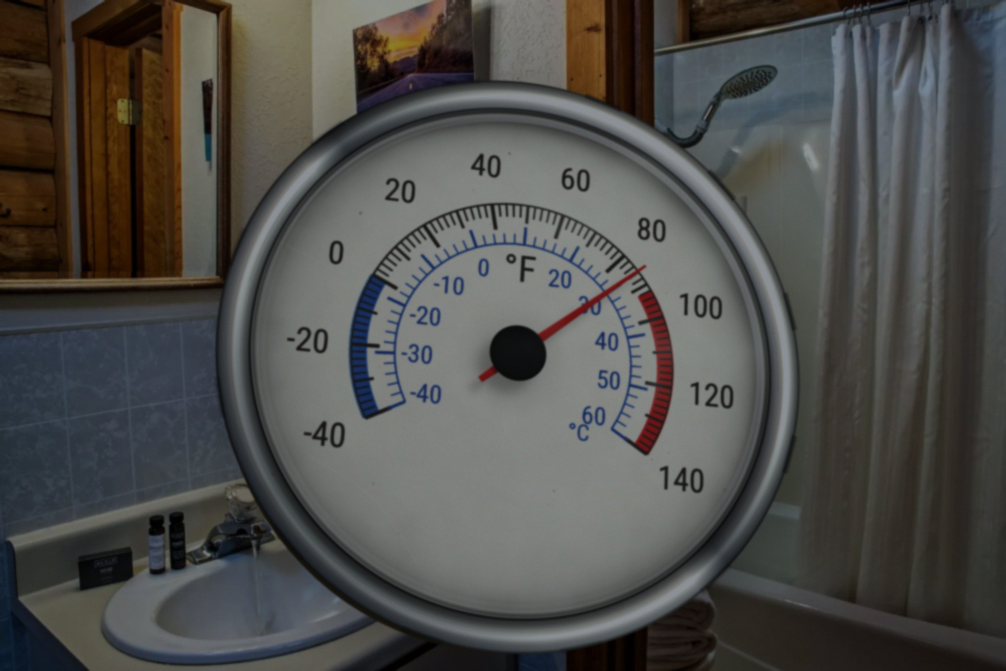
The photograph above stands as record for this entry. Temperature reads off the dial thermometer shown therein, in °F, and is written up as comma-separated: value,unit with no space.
86,°F
